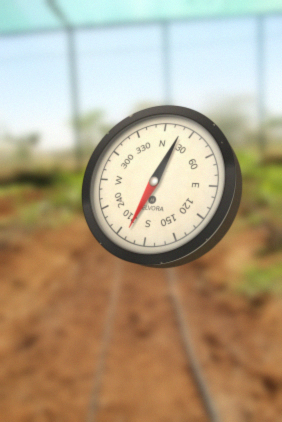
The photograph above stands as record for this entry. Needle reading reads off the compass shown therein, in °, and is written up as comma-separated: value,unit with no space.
200,°
